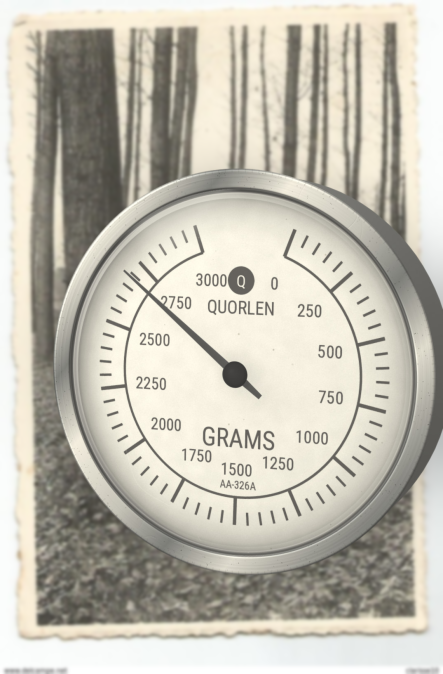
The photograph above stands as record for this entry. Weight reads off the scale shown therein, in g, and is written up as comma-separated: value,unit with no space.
2700,g
